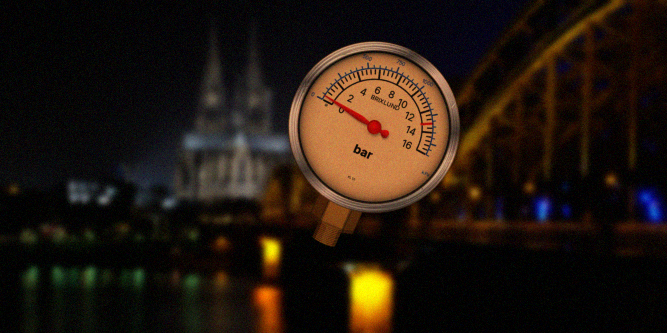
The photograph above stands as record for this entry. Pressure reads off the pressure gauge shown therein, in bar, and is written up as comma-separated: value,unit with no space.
0.4,bar
